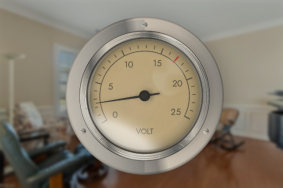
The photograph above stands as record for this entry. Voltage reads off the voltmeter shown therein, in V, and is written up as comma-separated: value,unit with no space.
2.5,V
